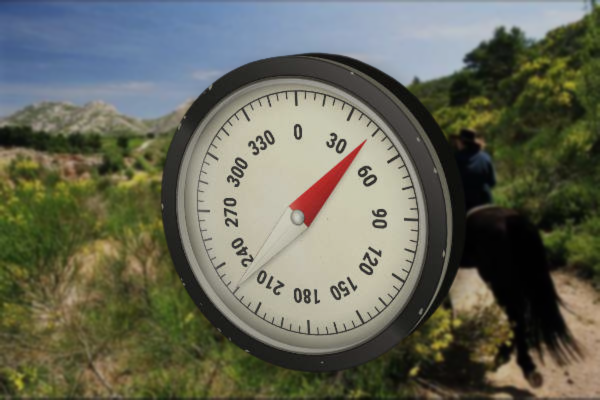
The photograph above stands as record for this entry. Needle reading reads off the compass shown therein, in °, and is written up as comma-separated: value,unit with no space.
45,°
